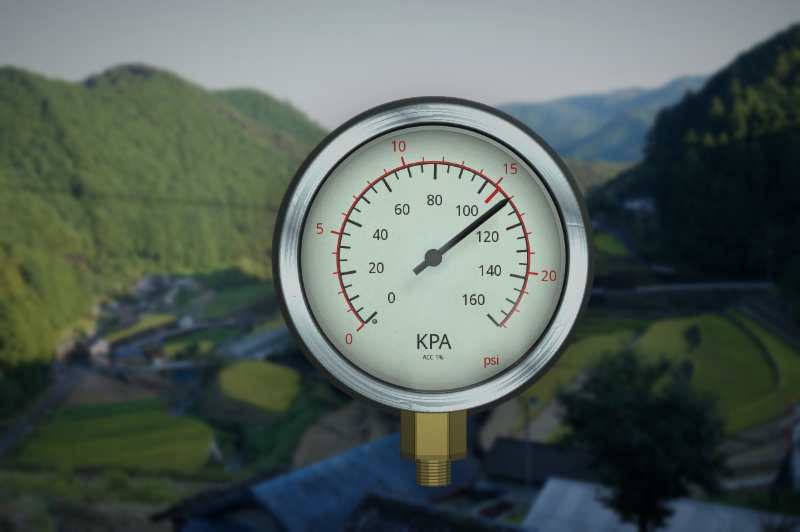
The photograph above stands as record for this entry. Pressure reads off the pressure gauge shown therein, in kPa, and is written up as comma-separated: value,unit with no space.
110,kPa
